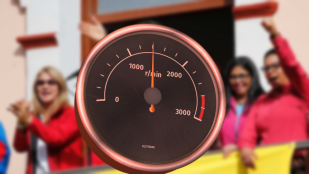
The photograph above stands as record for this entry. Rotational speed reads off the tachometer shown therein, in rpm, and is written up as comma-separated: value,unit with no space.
1400,rpm
